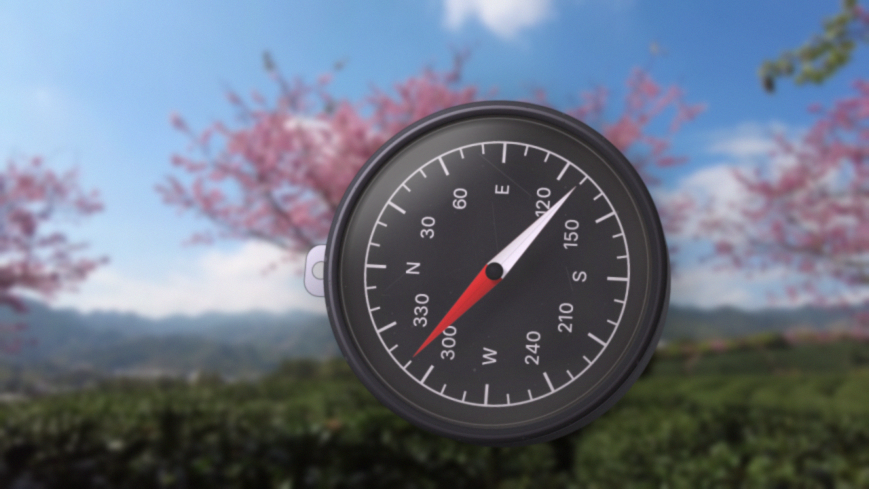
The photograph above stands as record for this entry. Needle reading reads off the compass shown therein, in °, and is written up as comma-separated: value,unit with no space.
310,°
